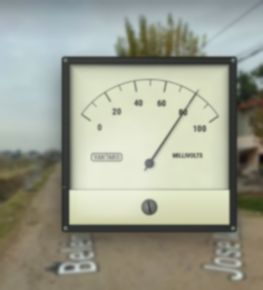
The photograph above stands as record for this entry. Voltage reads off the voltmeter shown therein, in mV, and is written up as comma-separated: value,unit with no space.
80,mV
